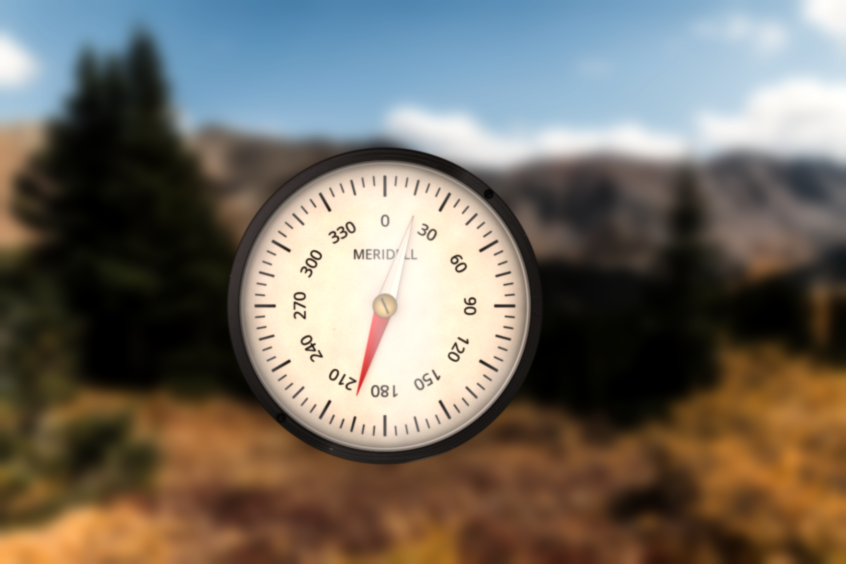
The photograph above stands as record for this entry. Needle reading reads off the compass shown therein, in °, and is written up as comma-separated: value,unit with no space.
197.5,°
